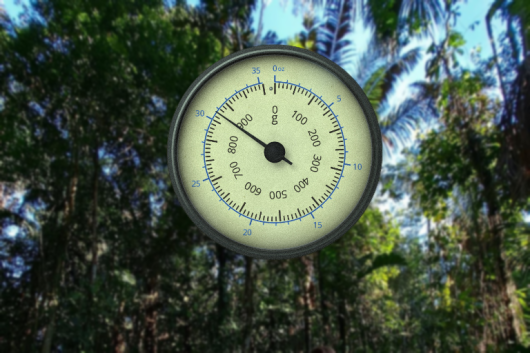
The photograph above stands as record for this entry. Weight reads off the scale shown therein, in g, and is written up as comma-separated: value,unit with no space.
870,g
